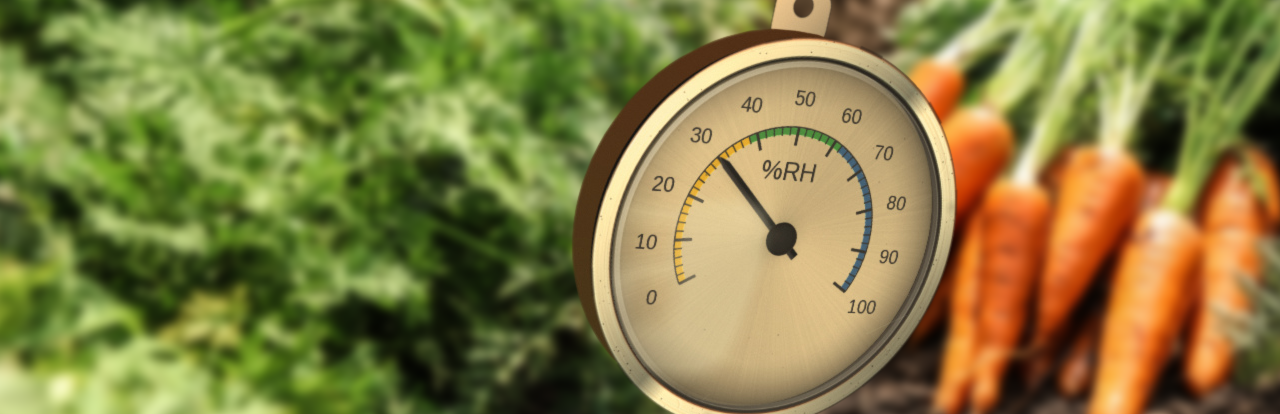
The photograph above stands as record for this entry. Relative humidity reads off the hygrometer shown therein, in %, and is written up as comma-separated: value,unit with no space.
30,%
